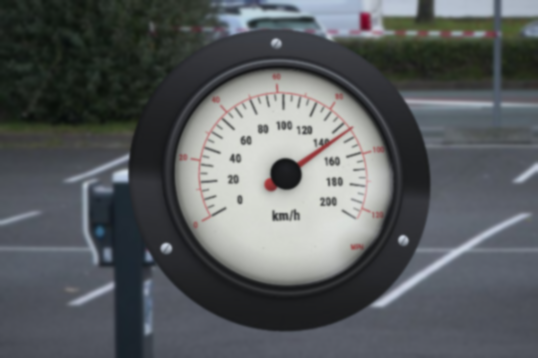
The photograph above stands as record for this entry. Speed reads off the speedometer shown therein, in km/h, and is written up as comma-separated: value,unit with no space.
145,km/h
